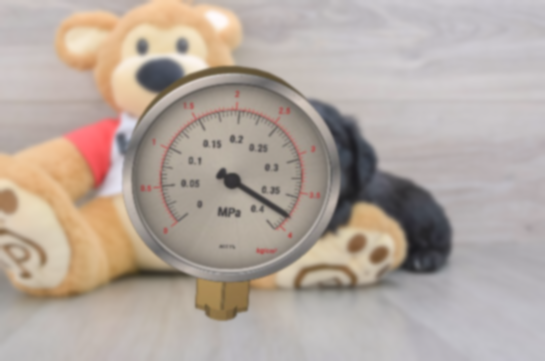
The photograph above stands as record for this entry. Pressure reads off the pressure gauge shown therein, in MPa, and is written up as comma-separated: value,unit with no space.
0.375,MPa
